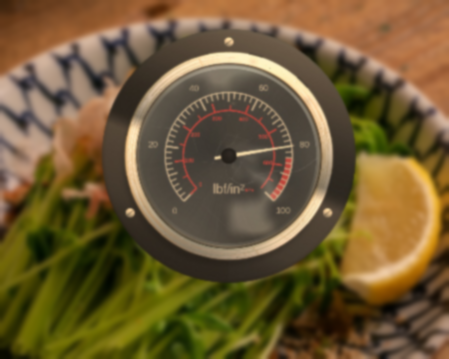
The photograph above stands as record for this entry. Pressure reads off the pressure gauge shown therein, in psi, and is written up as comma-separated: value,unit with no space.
80,psi
